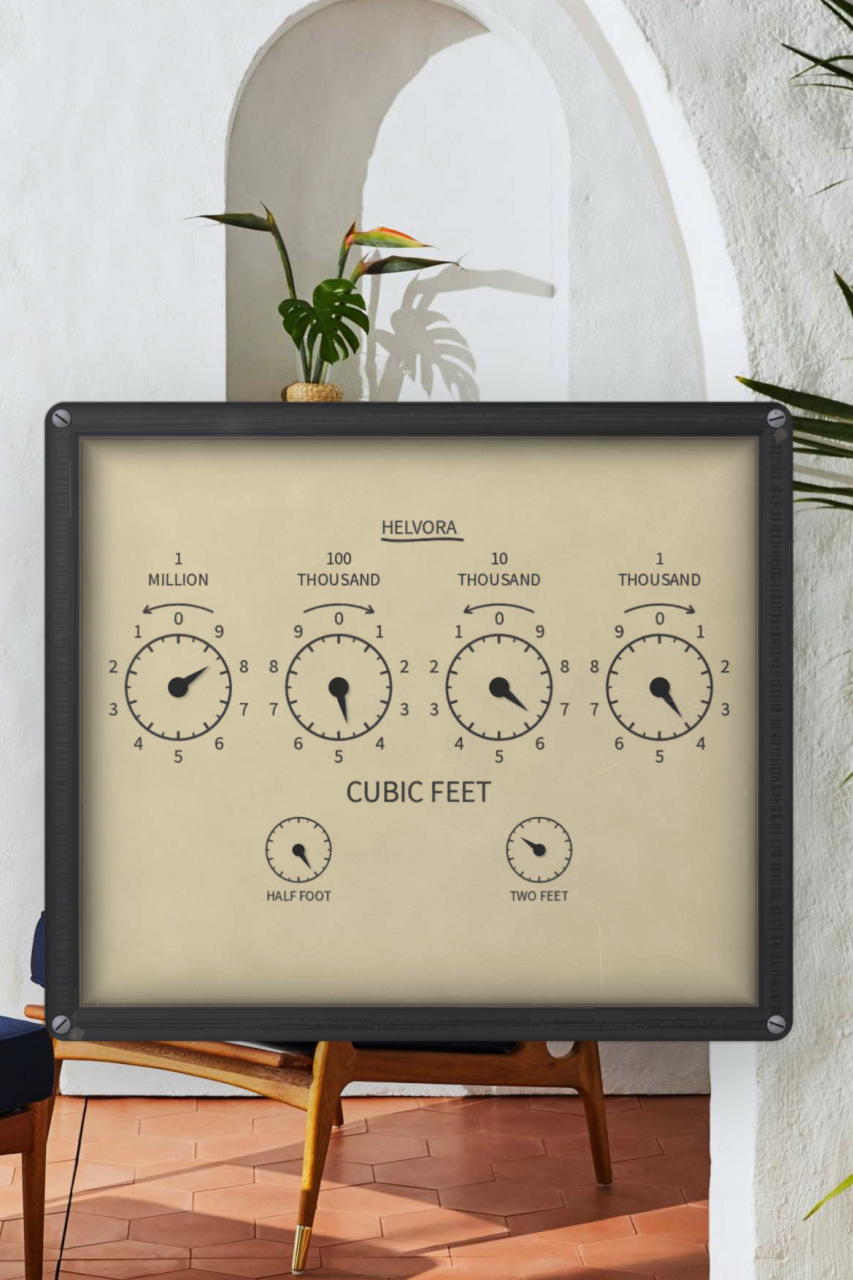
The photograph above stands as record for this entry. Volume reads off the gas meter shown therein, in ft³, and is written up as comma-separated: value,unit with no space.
846400,ft³
